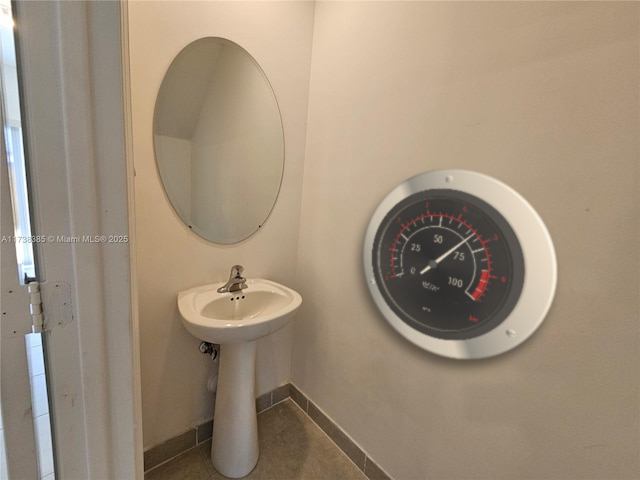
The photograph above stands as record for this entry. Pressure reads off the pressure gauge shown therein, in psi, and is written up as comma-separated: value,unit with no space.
67.5,psi
